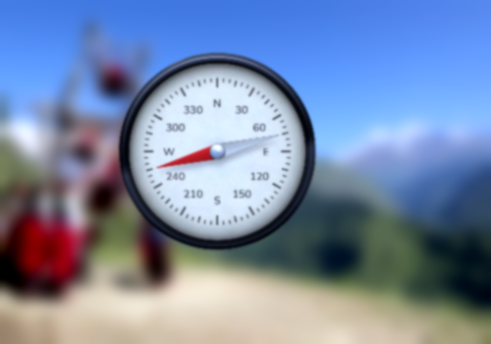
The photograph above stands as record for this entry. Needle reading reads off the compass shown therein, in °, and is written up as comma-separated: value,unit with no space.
255,°
